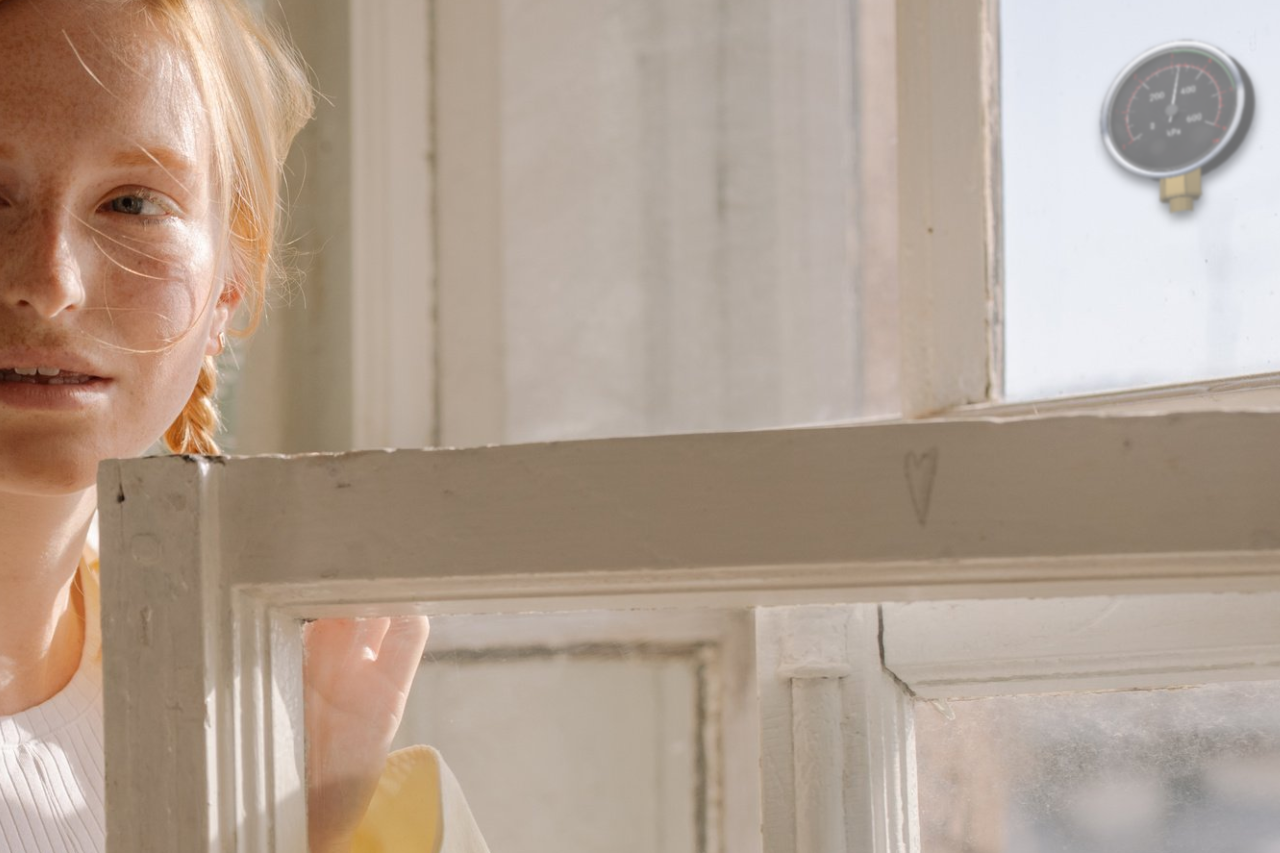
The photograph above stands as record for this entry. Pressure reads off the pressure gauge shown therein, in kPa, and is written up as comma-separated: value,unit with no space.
325,kPa
